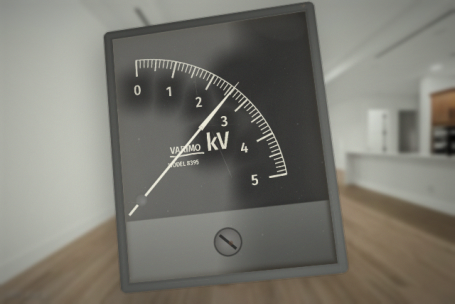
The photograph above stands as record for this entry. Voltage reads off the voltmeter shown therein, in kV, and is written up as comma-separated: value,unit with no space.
2.6,kV
